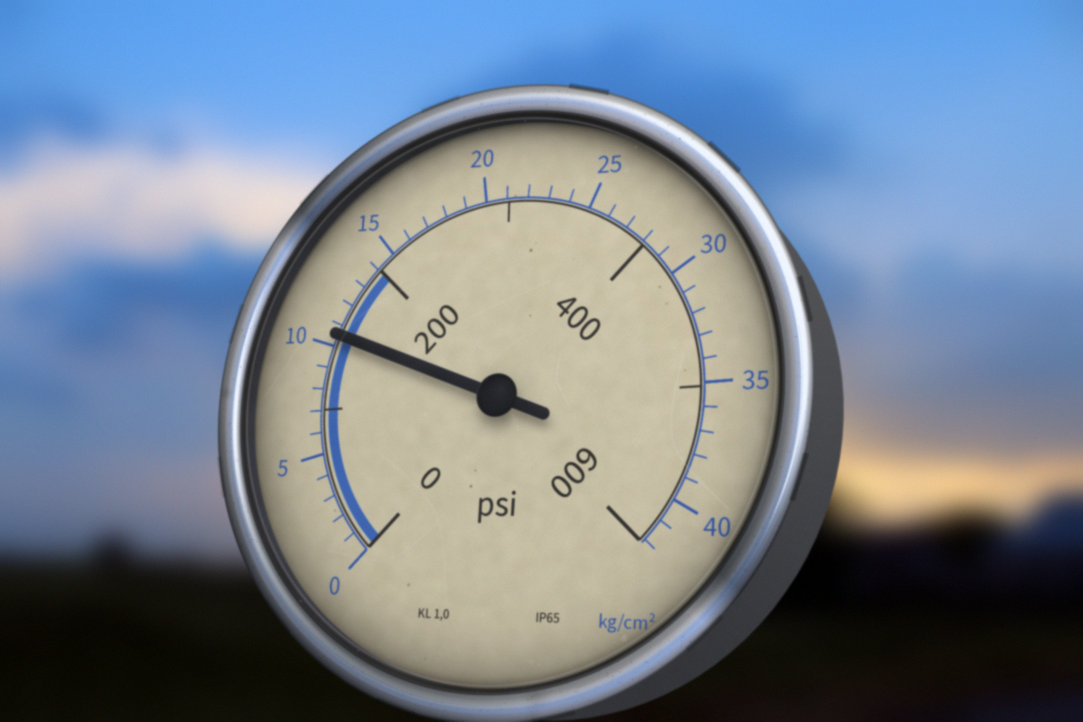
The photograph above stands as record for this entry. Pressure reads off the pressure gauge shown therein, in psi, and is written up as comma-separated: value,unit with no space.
150,psi
